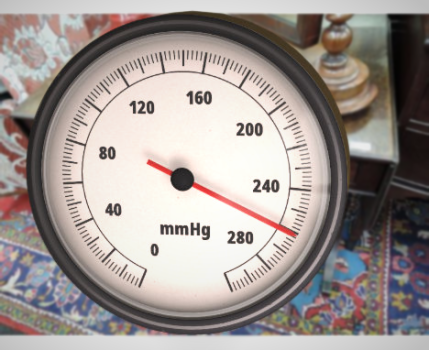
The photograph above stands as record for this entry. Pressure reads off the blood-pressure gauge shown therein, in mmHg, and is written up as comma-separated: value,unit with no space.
260,mmHg
